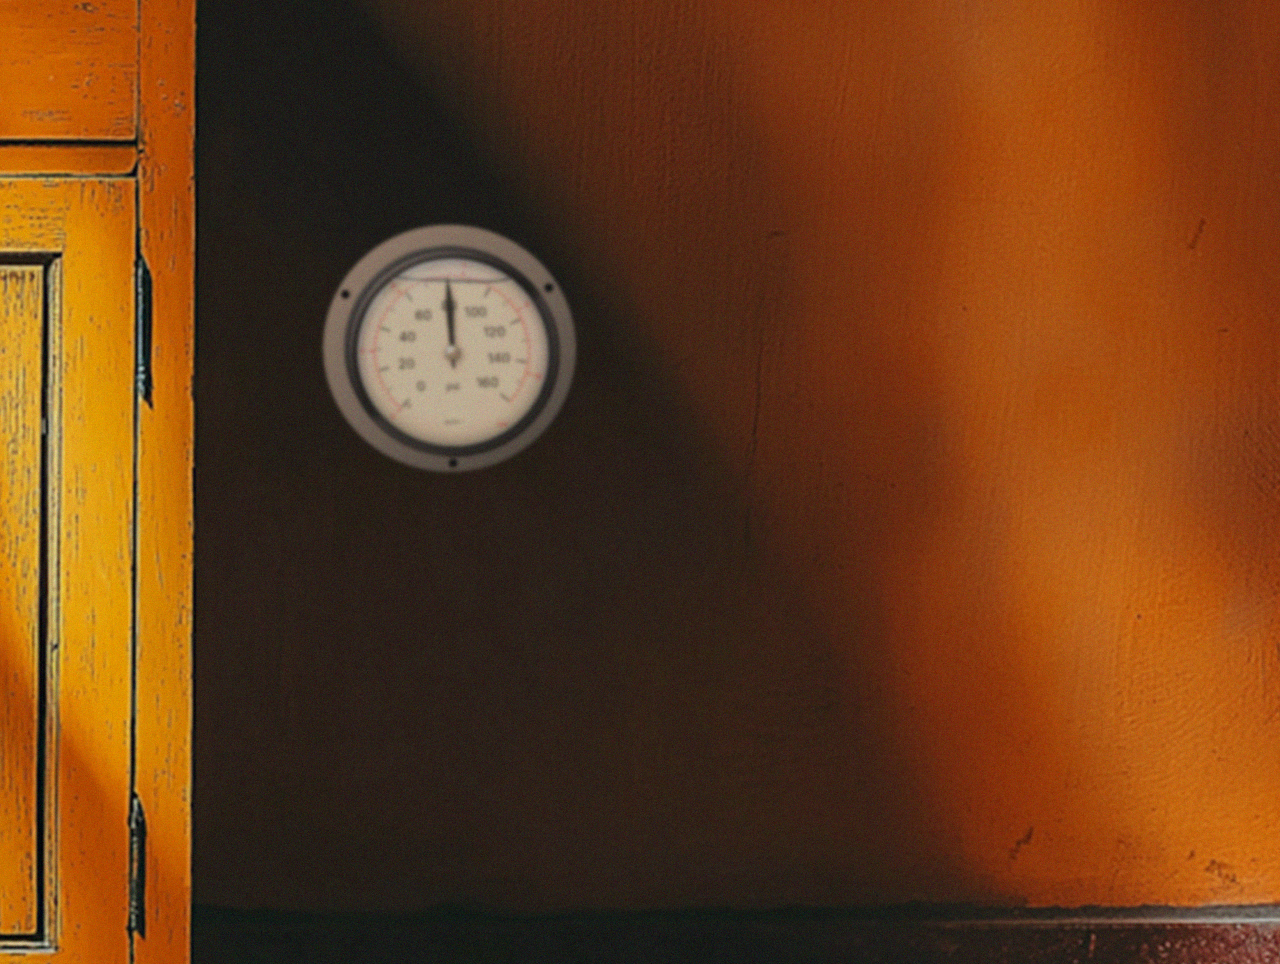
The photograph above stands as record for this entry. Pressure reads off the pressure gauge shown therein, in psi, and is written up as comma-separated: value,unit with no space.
80,psi
